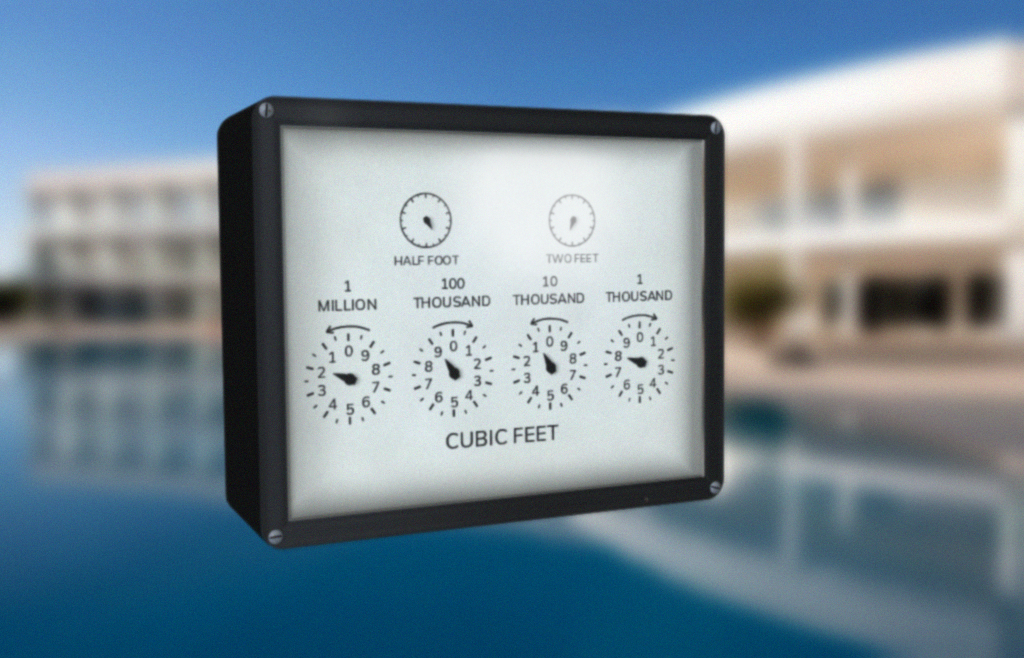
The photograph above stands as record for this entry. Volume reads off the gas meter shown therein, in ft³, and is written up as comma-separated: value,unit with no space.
190800,ft³
